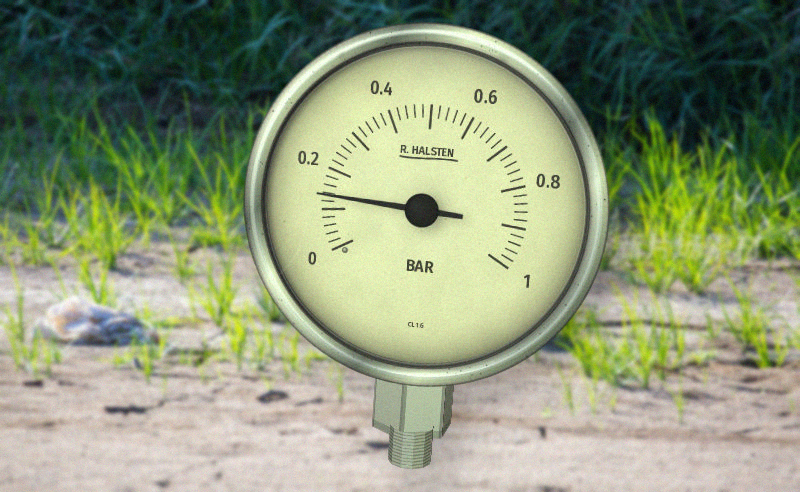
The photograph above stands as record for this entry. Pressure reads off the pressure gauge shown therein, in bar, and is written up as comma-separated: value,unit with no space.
0.14,bar
